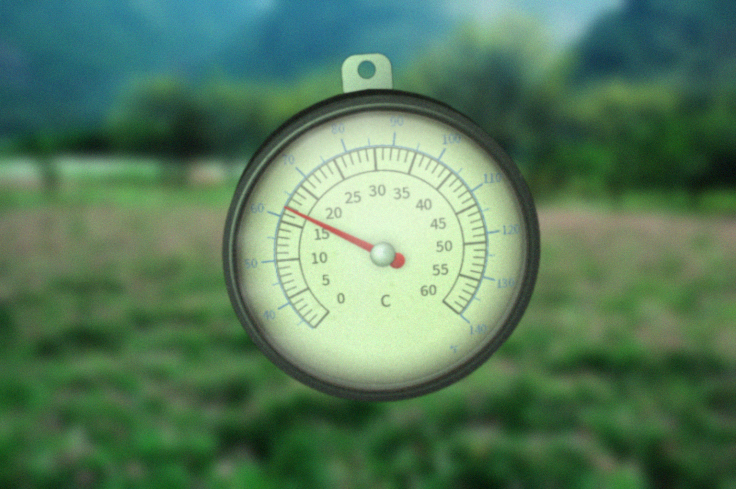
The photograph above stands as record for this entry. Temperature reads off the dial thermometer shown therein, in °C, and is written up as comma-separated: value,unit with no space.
17,°C
